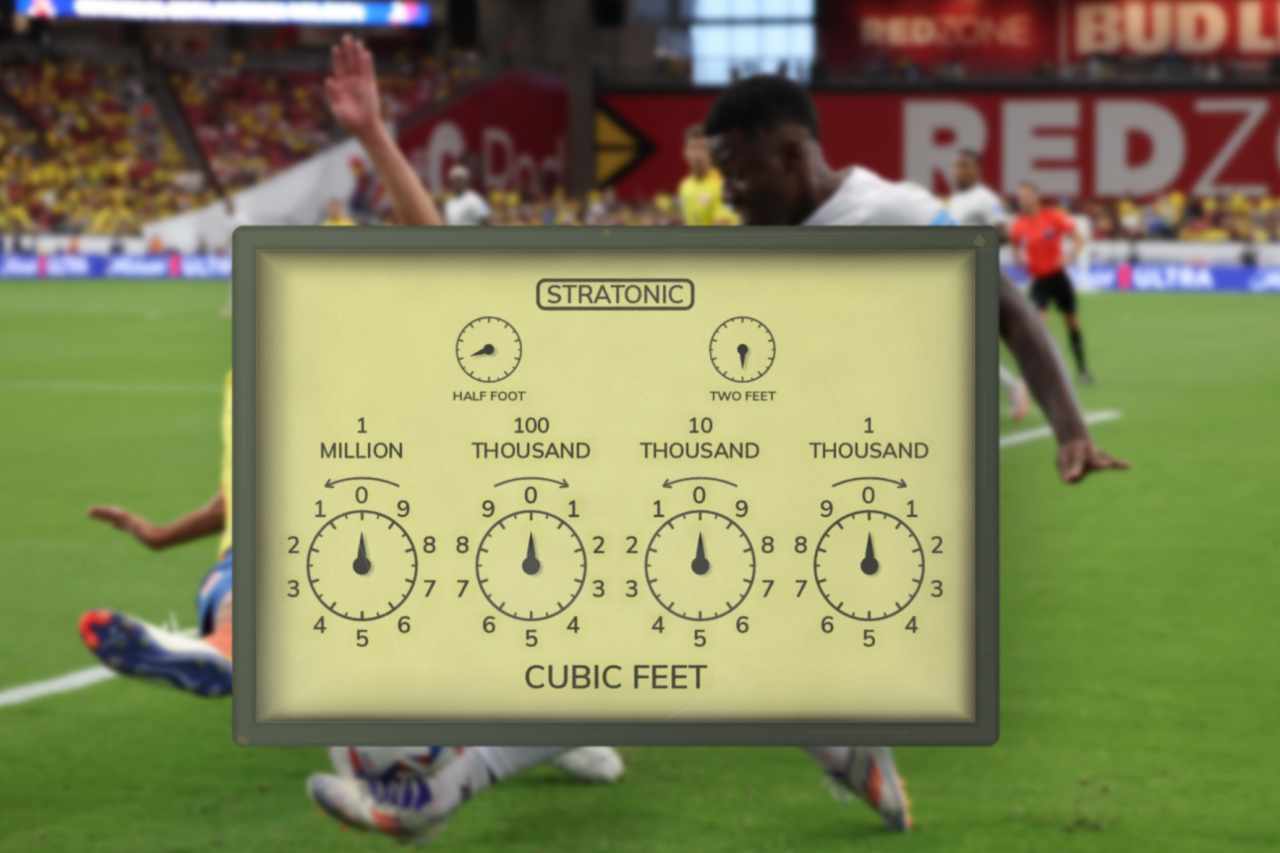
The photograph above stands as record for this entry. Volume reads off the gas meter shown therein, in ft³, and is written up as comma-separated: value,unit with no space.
0,ft³
